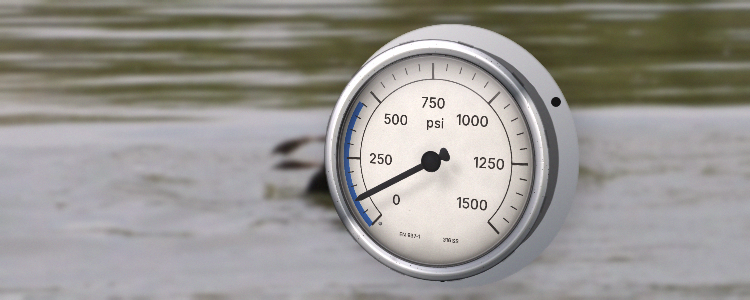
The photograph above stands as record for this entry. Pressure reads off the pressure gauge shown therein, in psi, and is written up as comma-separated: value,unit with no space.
100,psi
